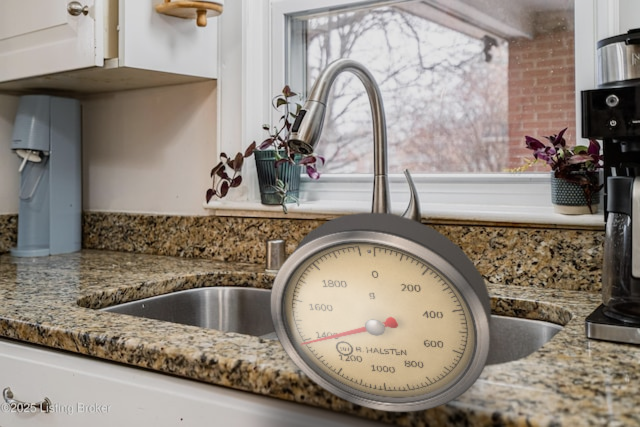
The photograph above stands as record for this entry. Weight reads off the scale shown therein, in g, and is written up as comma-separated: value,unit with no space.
1400,g
